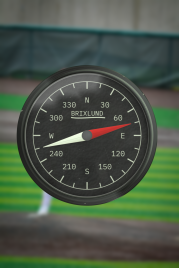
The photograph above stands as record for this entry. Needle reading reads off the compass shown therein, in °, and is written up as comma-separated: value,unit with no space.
75,°
